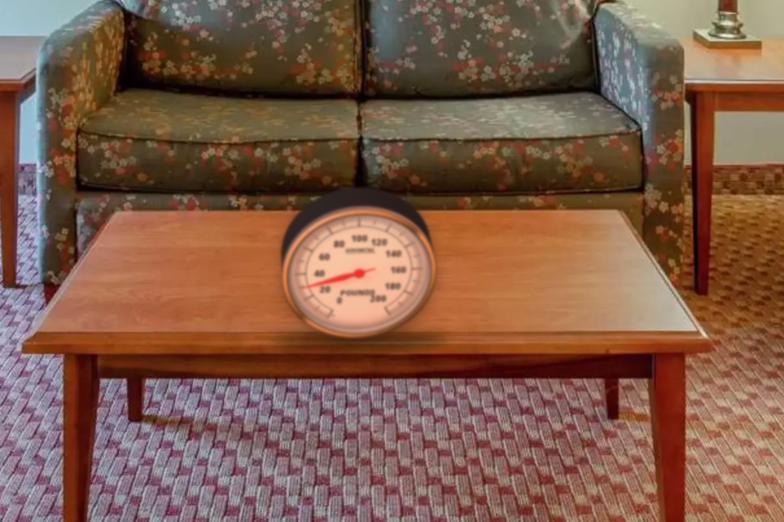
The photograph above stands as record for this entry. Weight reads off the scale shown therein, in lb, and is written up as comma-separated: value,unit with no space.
30,lb
